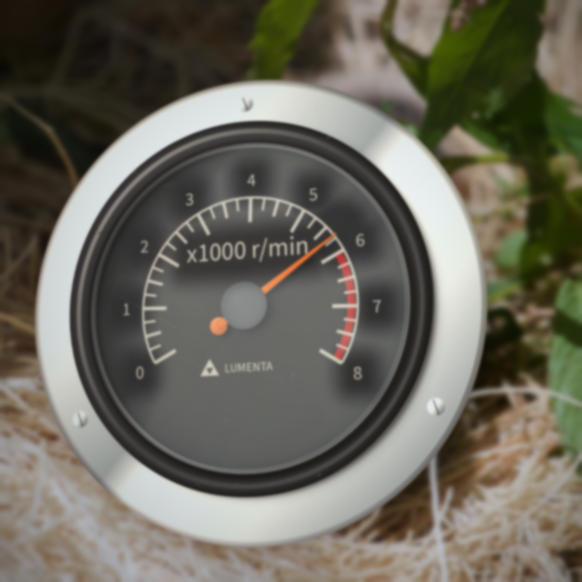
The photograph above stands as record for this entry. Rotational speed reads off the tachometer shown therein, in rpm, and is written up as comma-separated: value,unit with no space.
5750,rpm
